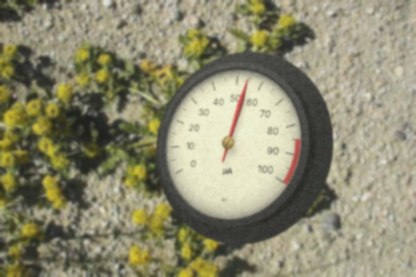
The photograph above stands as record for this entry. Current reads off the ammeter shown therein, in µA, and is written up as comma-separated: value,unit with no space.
55,µA
